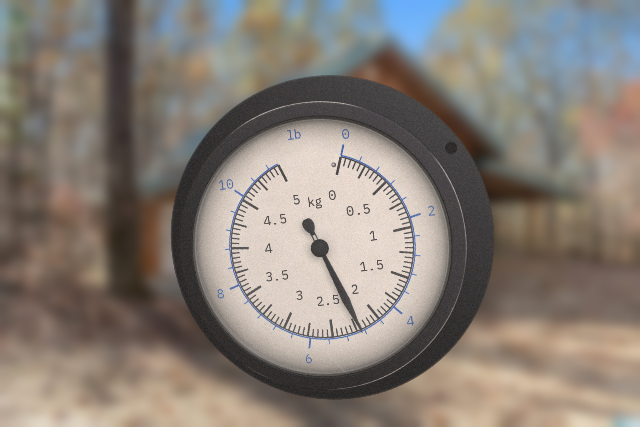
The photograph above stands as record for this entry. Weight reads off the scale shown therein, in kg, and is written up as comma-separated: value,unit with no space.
2.2,kg
